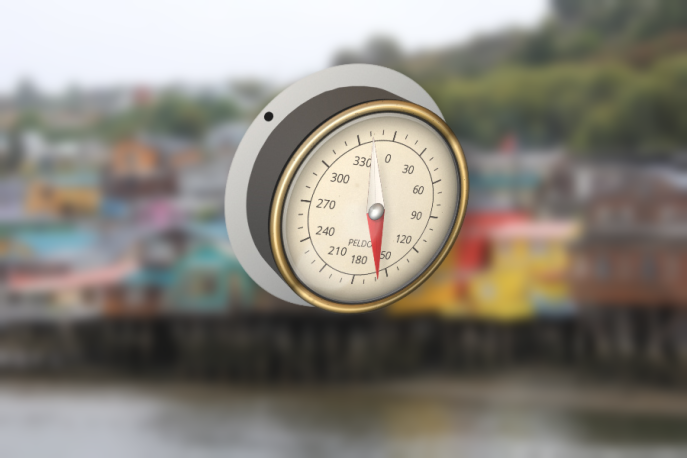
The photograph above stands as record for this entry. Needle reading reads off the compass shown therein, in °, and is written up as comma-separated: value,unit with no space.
160,°
